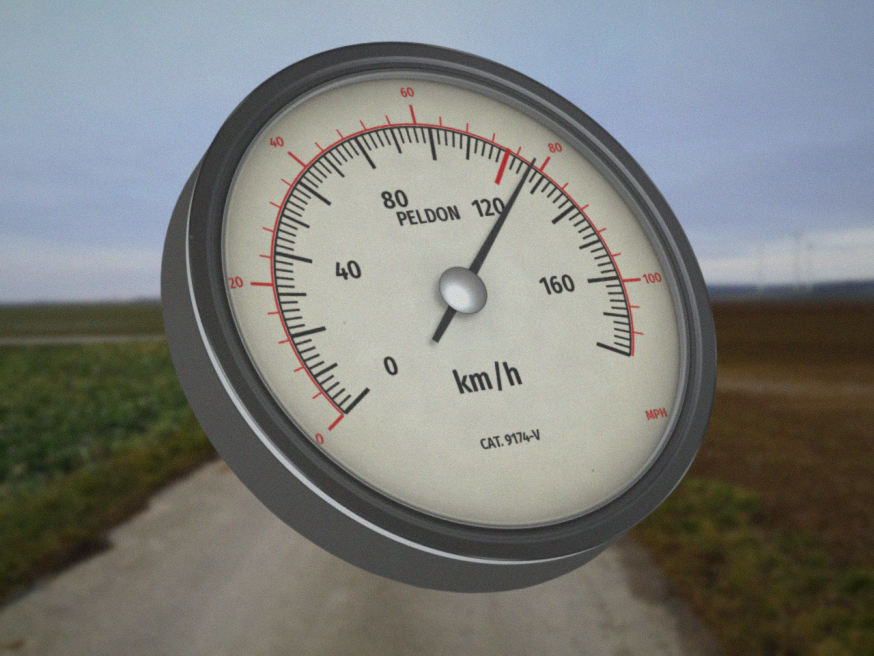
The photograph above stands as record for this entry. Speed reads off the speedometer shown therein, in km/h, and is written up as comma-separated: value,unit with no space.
126,km/h
